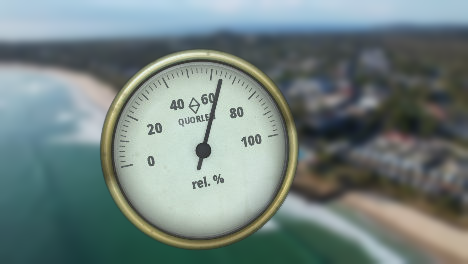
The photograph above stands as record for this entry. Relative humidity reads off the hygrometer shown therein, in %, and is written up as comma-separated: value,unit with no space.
64,%
